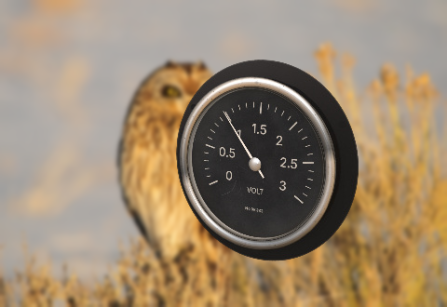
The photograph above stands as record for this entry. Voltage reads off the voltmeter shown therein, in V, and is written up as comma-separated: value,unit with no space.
1,V
